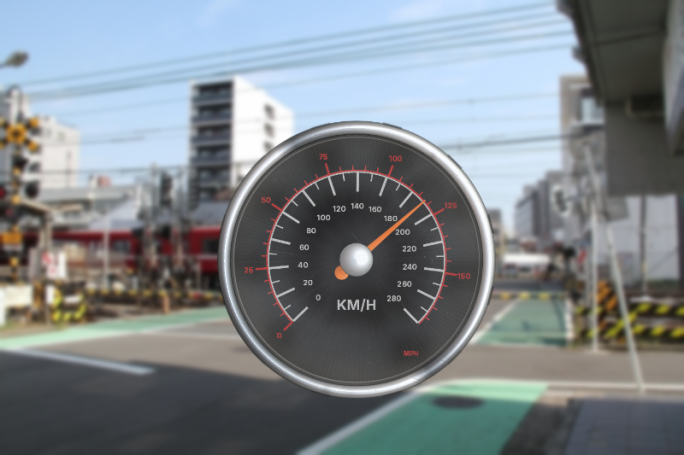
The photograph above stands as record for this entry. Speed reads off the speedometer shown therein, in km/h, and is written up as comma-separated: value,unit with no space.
190,km/h
